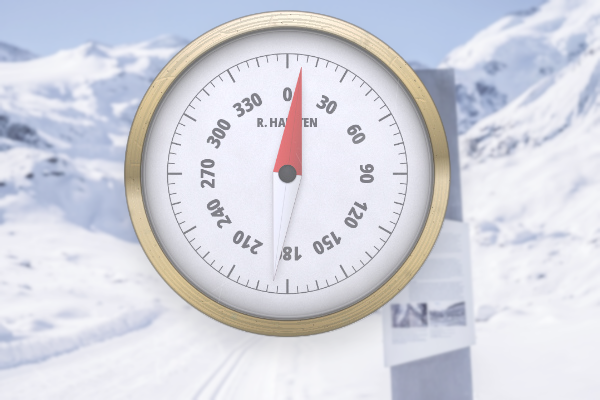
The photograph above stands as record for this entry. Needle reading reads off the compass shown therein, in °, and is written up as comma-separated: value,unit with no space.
7.5,°
